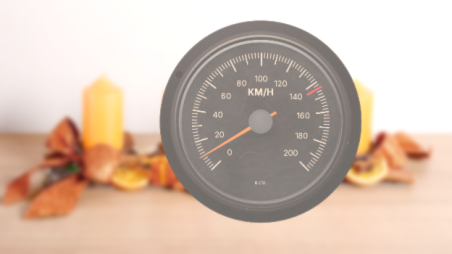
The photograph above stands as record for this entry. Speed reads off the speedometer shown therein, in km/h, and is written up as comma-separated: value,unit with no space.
10,km/h
